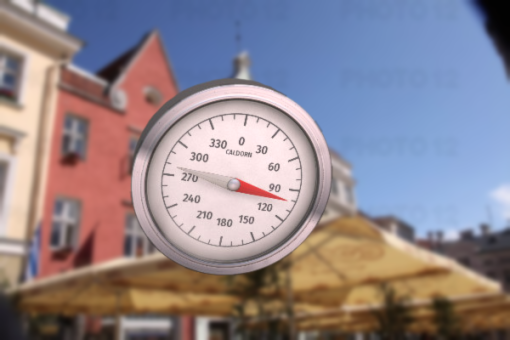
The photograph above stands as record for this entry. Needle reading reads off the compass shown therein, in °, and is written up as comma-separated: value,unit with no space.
100,°
